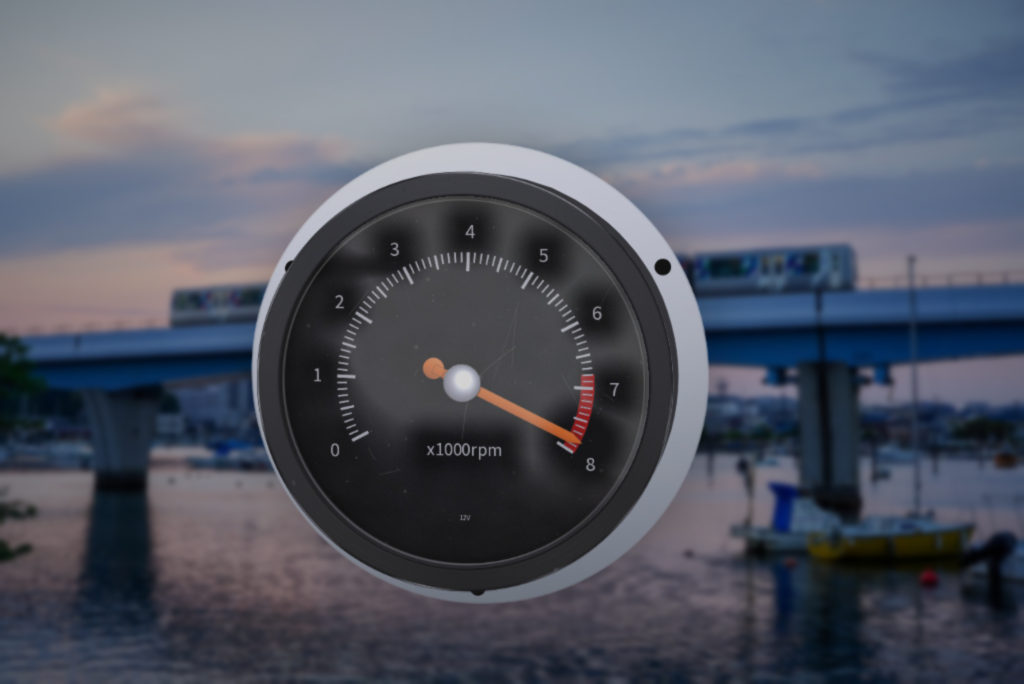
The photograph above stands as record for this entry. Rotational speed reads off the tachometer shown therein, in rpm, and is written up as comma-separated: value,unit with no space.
7800,rpm
